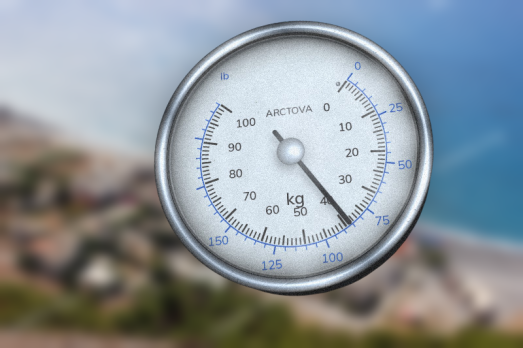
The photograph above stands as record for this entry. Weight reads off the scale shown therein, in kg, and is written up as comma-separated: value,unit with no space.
39,kg
